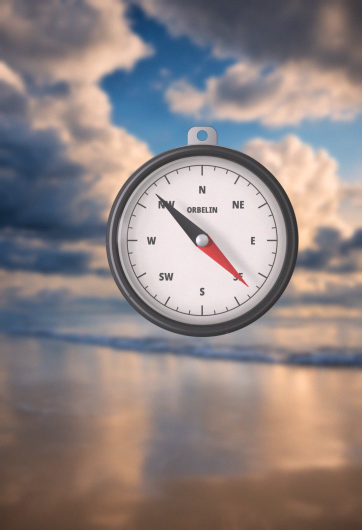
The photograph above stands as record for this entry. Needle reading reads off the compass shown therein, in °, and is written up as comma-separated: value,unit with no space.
135,°
